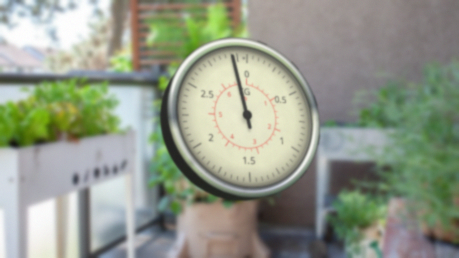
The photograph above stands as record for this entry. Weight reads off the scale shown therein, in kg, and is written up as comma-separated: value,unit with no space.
2.95,kg
